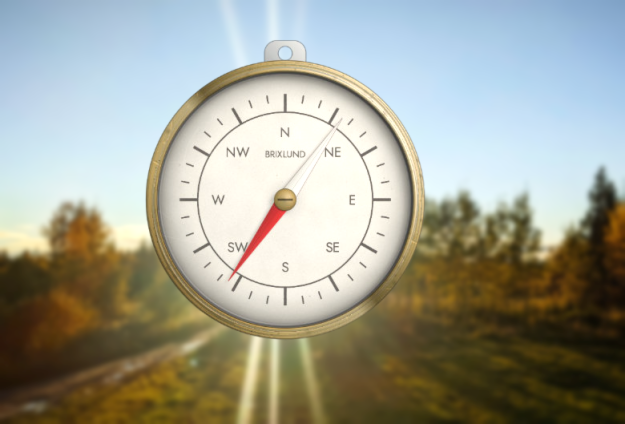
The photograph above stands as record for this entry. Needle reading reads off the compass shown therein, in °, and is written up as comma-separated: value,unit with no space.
215,°
